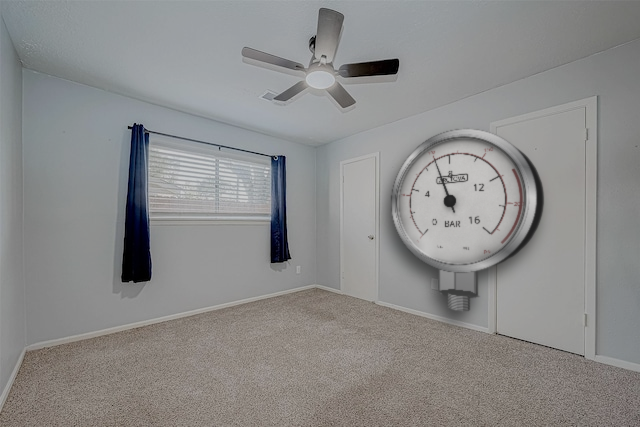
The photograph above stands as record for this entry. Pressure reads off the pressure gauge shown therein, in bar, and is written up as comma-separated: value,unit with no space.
7,bar
